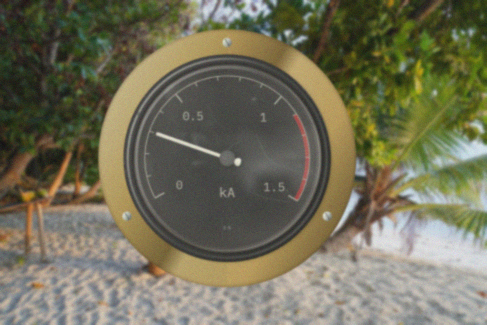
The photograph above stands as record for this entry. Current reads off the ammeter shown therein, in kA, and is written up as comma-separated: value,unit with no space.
0.3,kA
